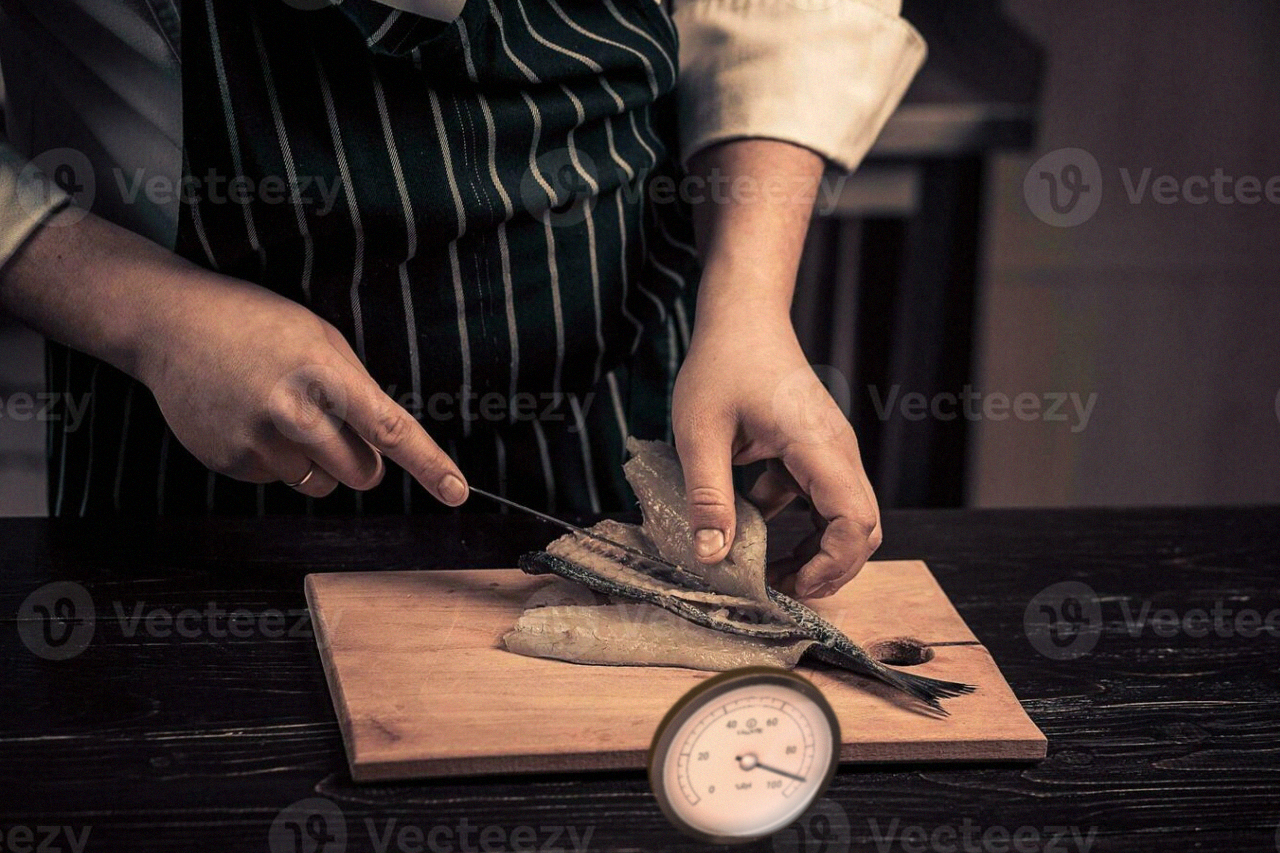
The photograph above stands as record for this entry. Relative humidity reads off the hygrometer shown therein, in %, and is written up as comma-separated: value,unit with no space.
92,%
